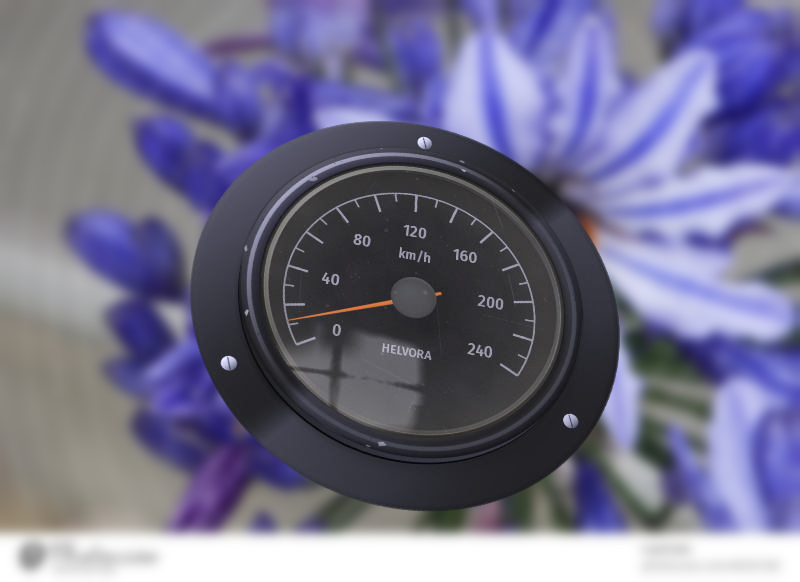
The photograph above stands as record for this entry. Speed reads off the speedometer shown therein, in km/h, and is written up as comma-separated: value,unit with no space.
10,km/h
